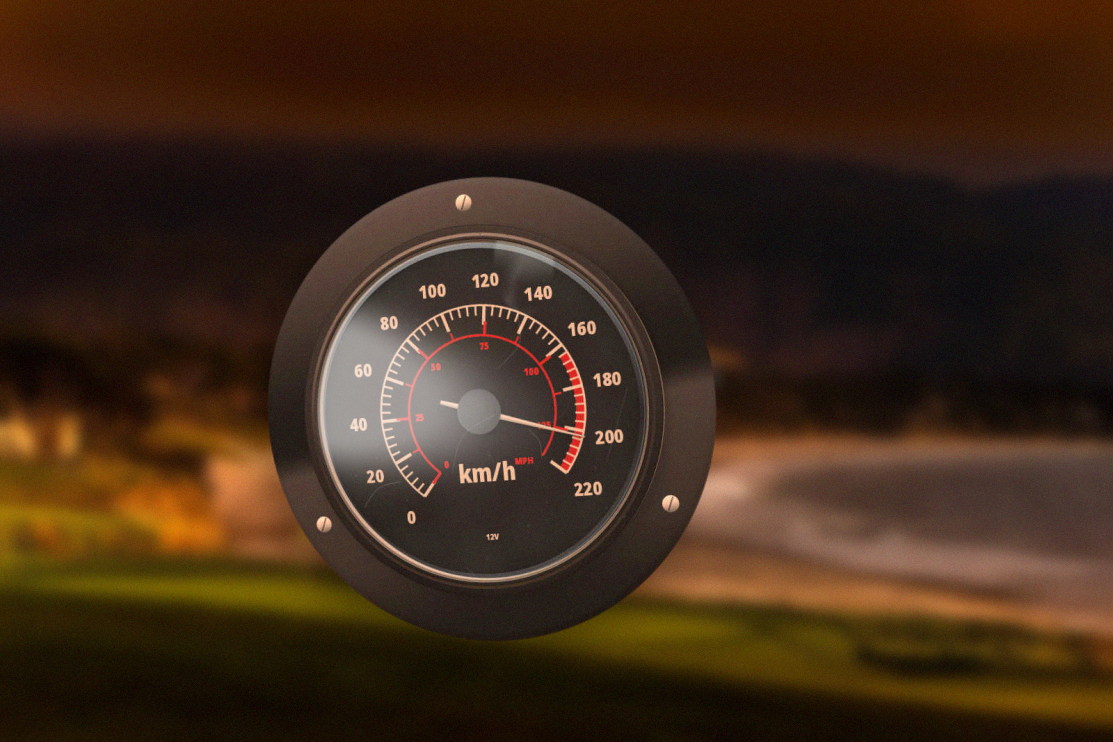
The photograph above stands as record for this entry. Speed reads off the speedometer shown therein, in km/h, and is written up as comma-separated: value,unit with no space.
202,km/h
